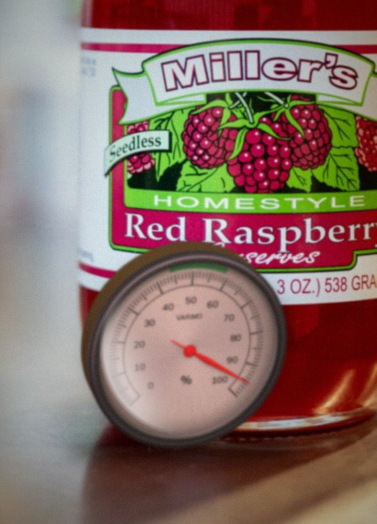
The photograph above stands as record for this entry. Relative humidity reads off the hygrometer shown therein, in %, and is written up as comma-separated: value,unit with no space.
95,%
